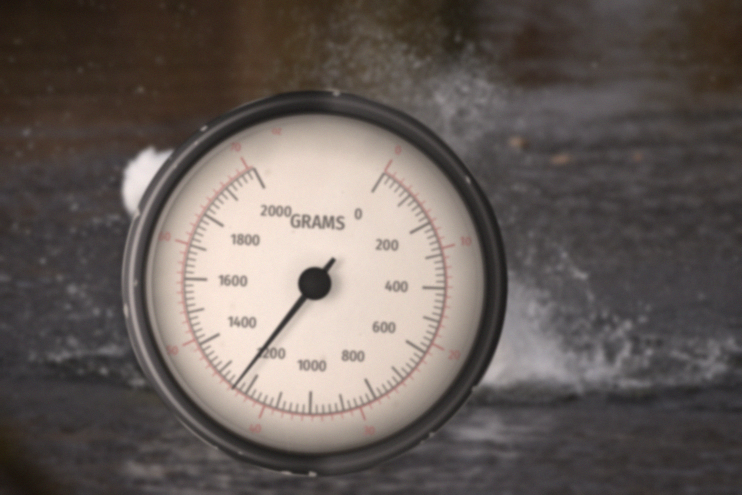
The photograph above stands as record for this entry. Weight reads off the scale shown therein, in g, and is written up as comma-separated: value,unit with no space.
1240,g
